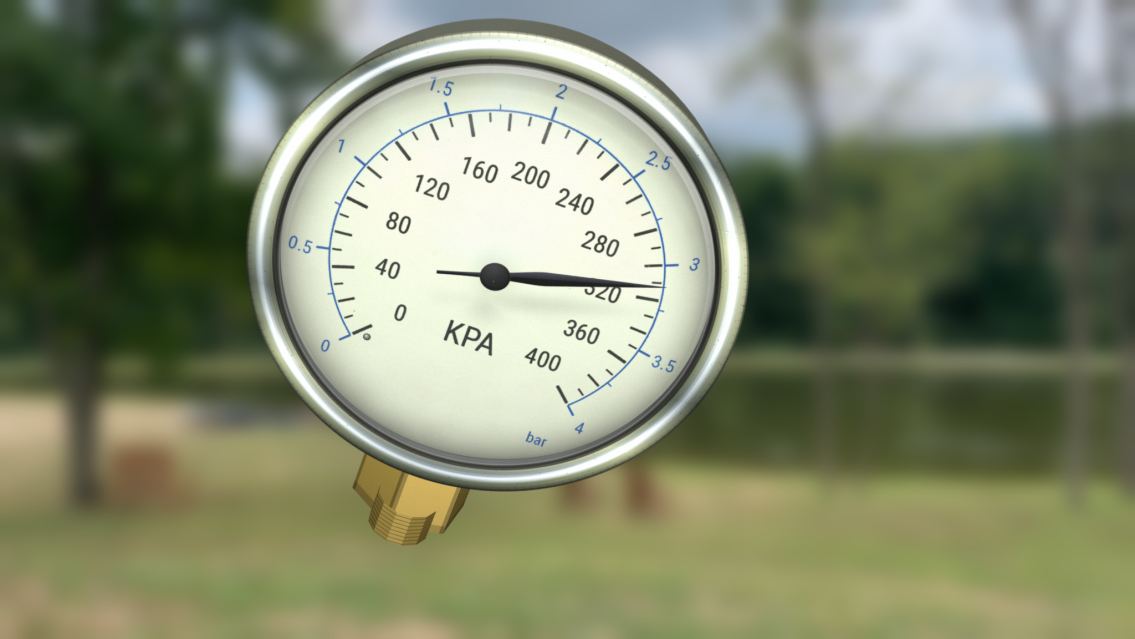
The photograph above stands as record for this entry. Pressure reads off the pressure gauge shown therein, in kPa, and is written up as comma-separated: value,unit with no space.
310,kPa
